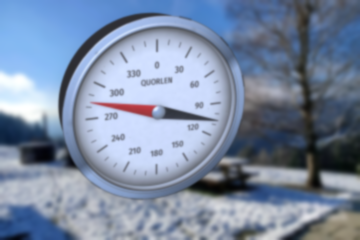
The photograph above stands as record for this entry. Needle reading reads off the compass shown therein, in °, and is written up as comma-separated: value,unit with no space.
285,°
